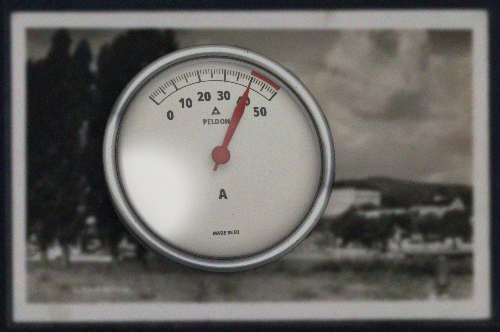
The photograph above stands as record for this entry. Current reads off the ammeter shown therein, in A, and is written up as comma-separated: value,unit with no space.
40,A
